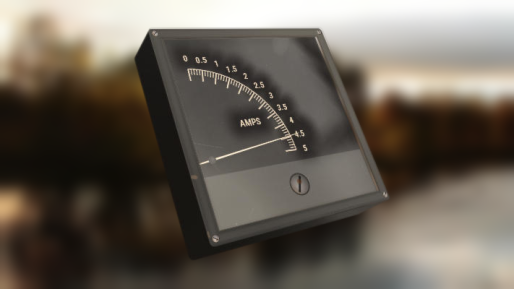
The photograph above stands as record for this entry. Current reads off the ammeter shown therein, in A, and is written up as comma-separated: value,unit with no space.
4.5,A
